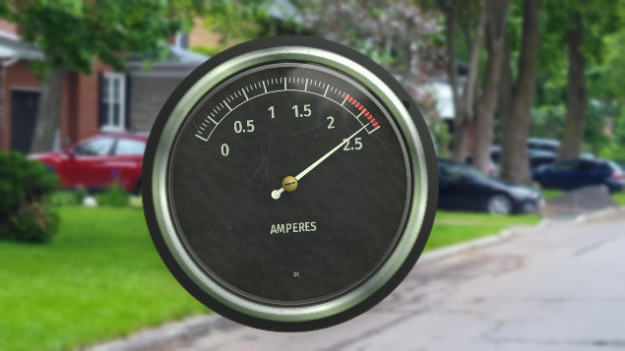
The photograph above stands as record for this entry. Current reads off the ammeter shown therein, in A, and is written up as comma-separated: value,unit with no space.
2.4,A
